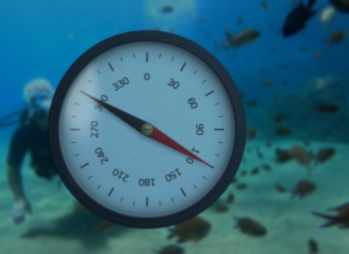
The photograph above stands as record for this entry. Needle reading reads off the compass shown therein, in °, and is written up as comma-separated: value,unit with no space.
120,°
